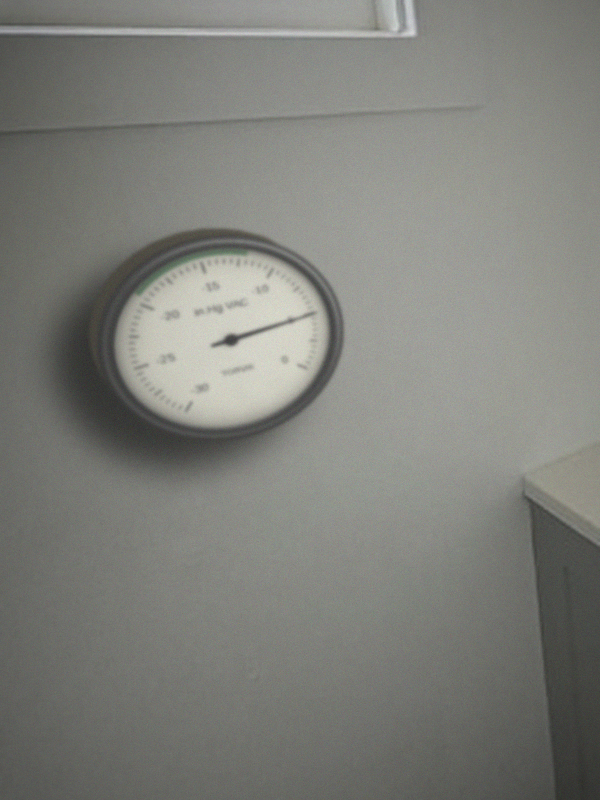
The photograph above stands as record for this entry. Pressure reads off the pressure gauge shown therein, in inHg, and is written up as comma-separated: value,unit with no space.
-5,inHg
